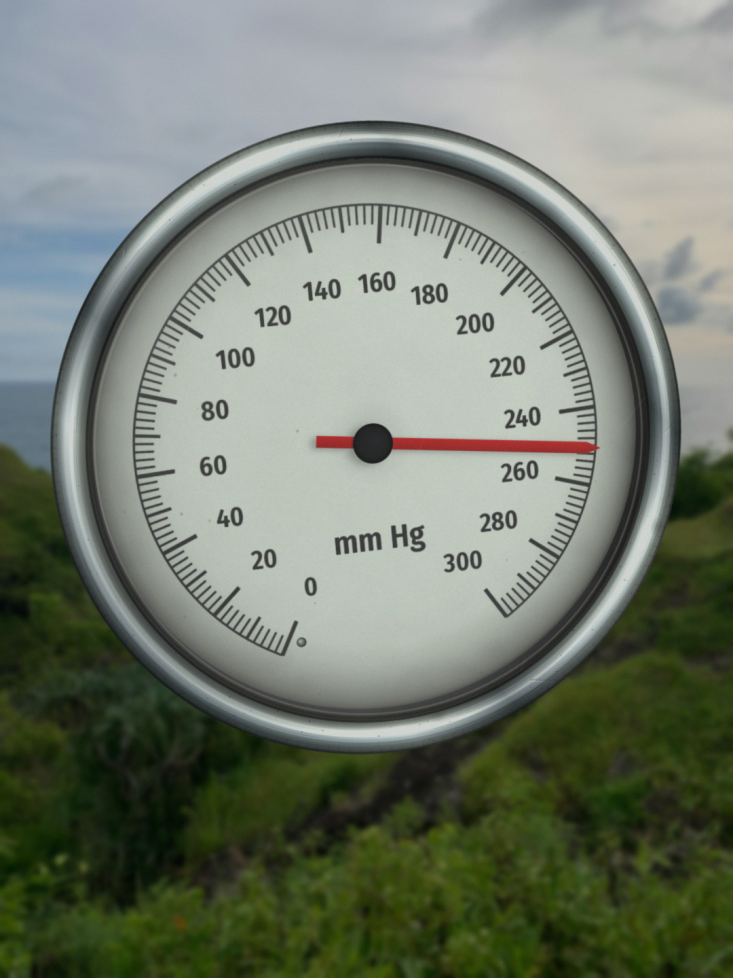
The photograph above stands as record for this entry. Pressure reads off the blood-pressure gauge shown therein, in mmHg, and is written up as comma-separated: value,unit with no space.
250,mmHg
